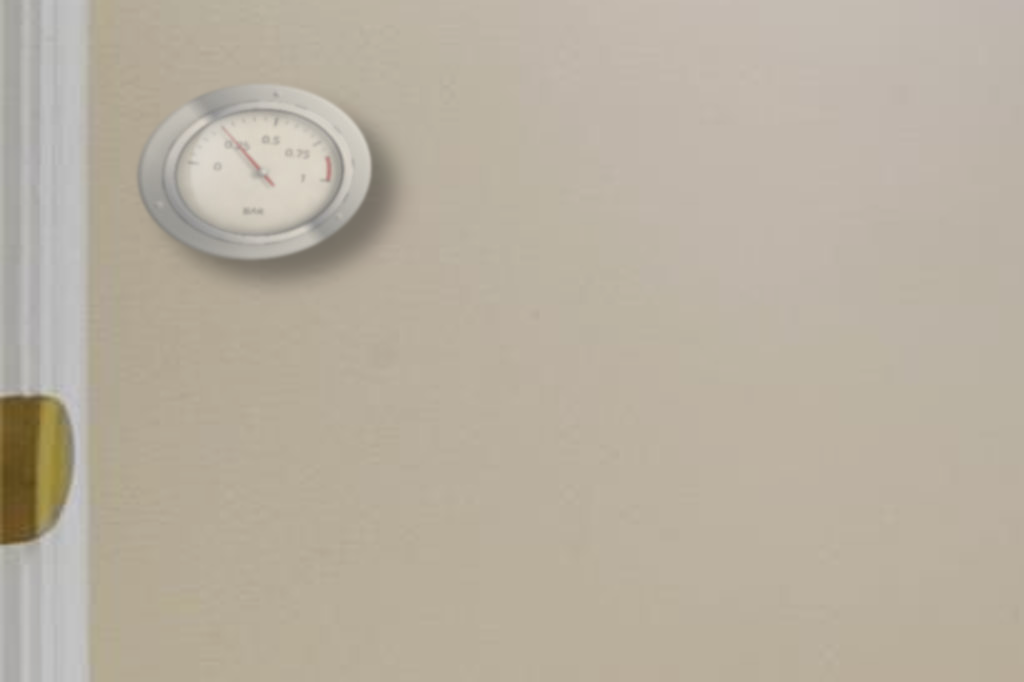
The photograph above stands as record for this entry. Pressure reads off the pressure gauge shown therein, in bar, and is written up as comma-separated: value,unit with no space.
0.25,bar
